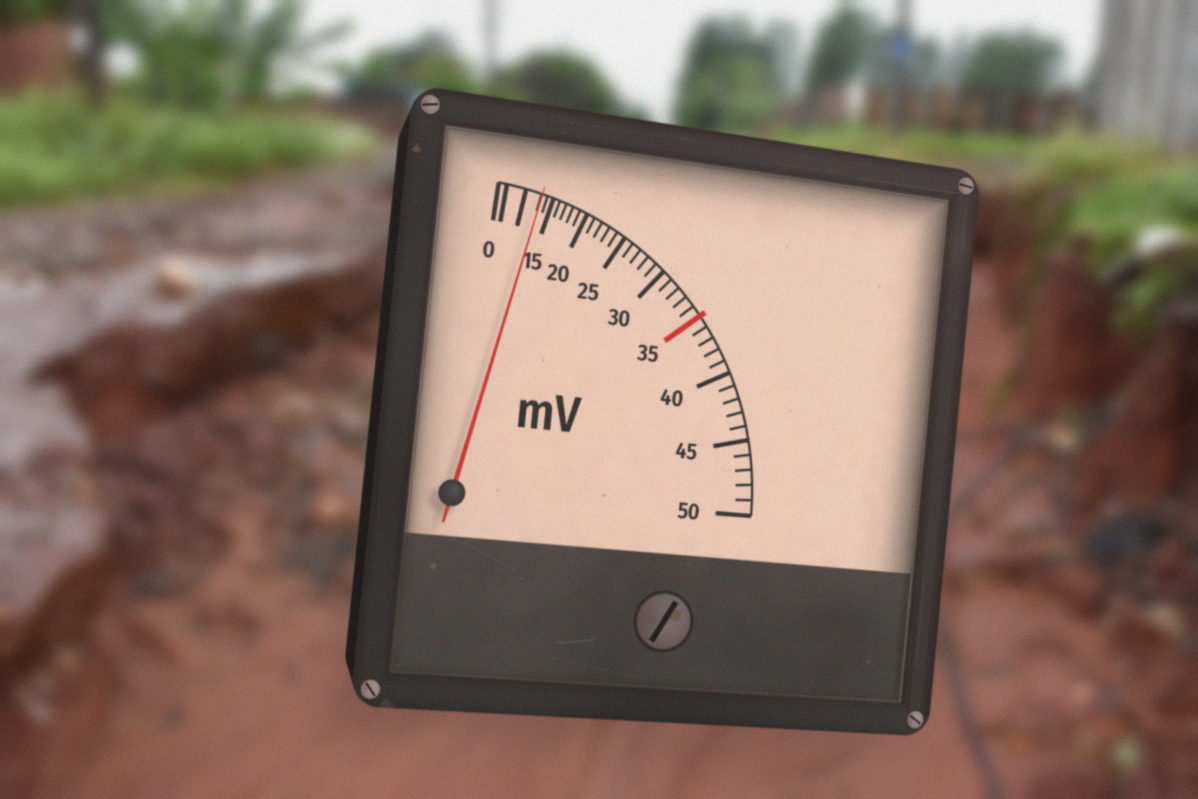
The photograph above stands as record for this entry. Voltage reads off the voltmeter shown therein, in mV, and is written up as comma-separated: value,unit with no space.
13,mV
